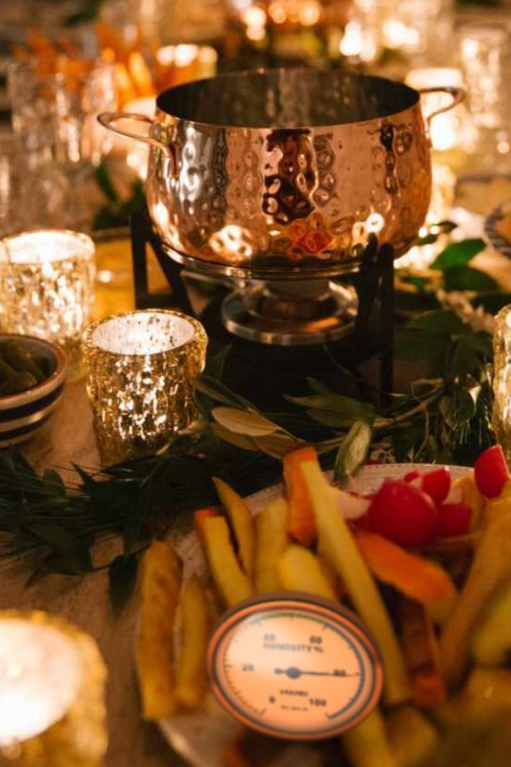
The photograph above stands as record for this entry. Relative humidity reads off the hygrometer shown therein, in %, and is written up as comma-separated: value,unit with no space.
80,%
